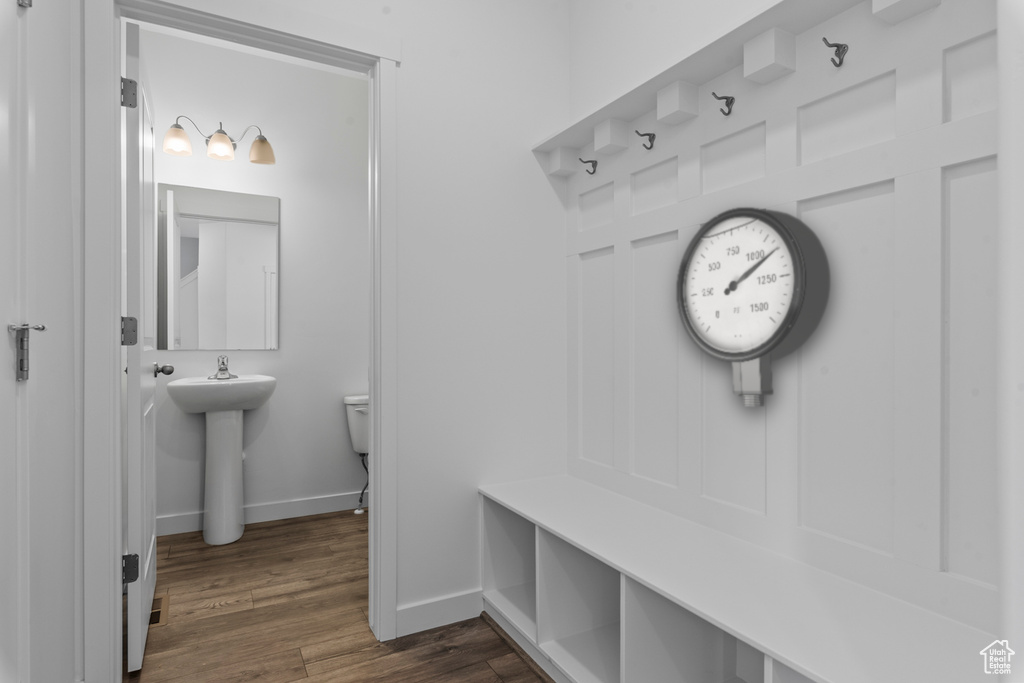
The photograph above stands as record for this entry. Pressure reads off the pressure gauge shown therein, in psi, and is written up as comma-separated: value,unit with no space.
1100,psi
